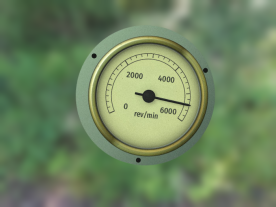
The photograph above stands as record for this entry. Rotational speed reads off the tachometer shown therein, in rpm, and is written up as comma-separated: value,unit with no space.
5400,rpm
